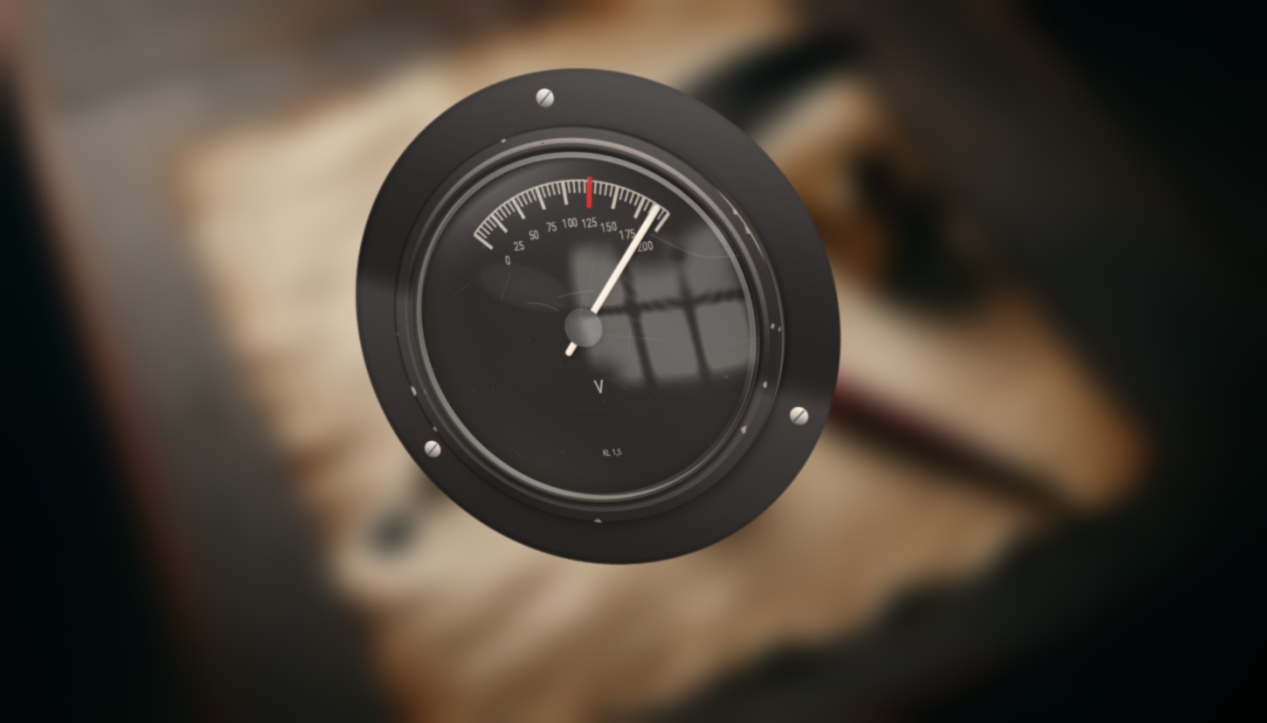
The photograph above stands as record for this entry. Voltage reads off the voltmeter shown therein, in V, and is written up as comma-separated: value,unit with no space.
190,V
